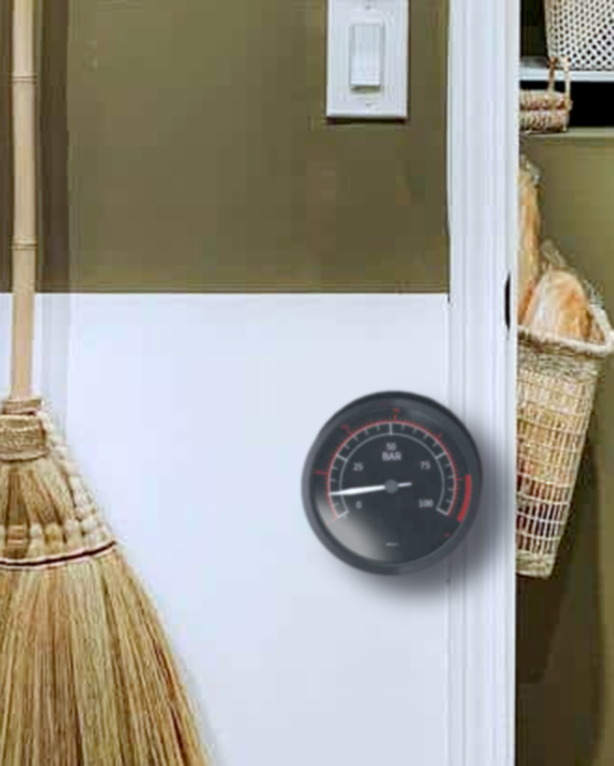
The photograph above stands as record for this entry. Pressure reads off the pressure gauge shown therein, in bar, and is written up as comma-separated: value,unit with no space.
10,bar
